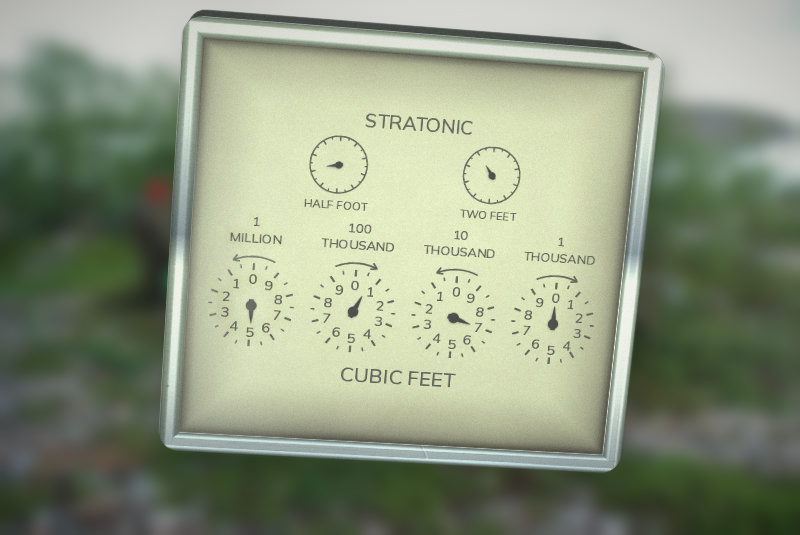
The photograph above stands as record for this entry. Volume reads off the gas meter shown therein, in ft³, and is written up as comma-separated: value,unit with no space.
507000,ft³
